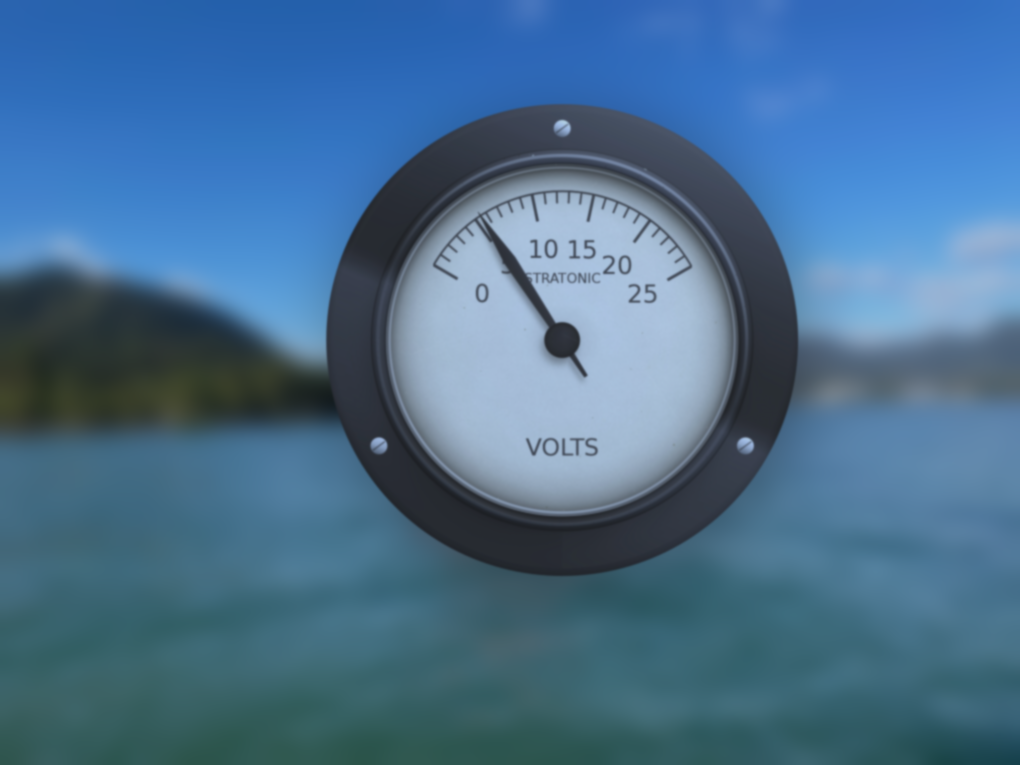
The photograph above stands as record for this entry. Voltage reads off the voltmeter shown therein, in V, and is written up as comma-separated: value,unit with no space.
5.5,V
